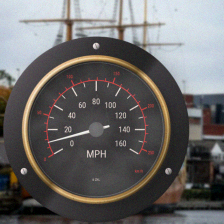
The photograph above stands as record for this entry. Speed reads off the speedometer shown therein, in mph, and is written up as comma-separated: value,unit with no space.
10,mph
